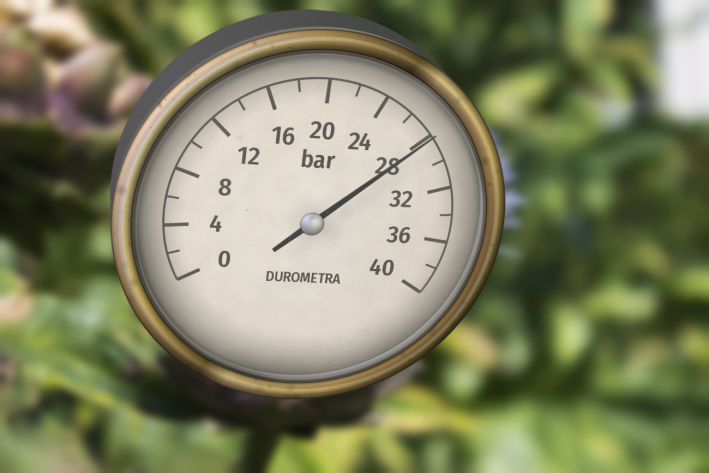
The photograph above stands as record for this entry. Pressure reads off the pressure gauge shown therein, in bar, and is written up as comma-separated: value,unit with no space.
28,bar
